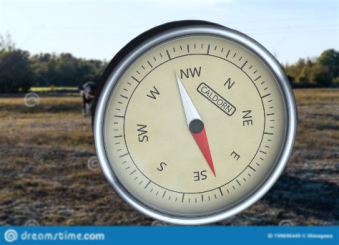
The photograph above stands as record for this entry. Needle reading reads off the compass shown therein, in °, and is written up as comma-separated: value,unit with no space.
120,°
